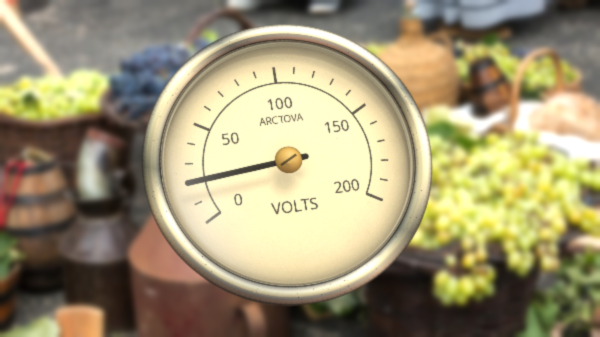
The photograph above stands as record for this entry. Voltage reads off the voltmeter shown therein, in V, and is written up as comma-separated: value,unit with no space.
20,V
